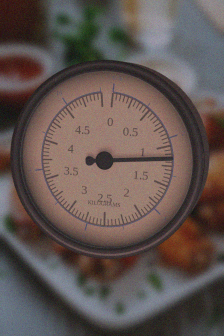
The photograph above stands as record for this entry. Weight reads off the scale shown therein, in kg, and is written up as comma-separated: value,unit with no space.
1.15,kg
